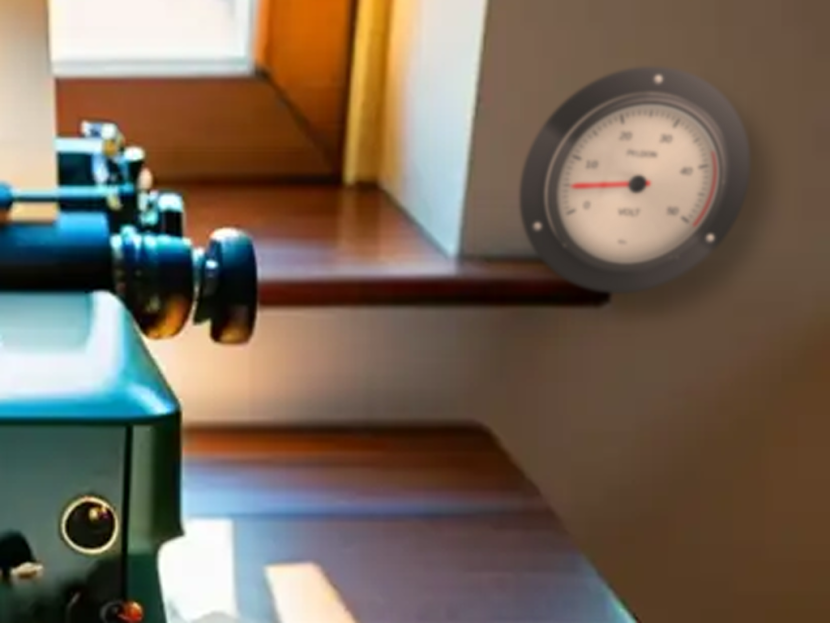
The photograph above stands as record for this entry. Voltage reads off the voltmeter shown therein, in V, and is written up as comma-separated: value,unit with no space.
5,V
